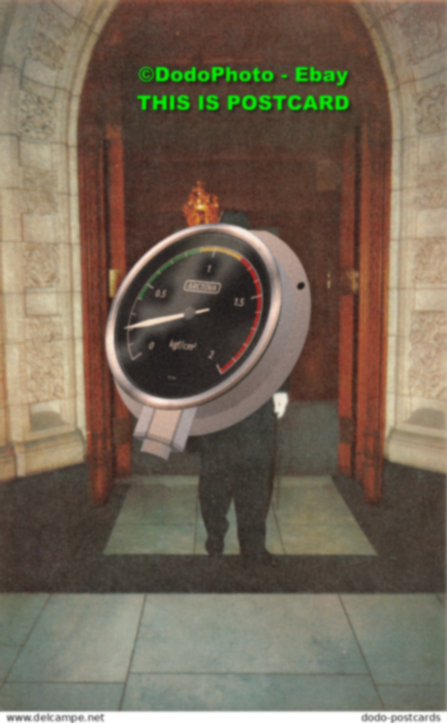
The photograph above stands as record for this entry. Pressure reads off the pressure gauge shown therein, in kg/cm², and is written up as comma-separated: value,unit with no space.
0.2,kg/cm²
